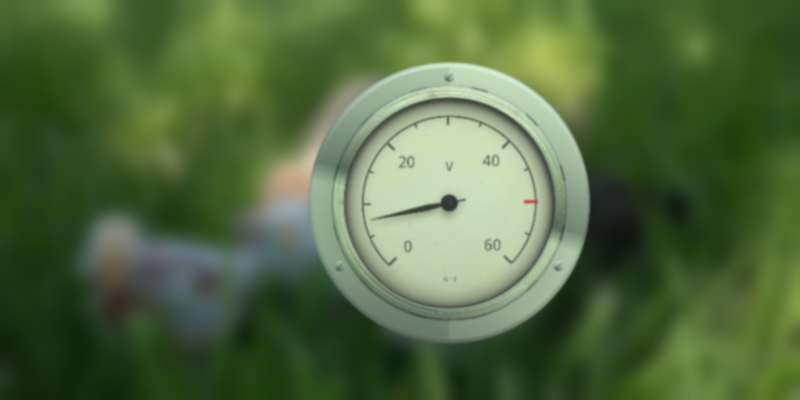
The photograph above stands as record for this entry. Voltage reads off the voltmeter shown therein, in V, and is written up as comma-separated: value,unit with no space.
7.5,V
